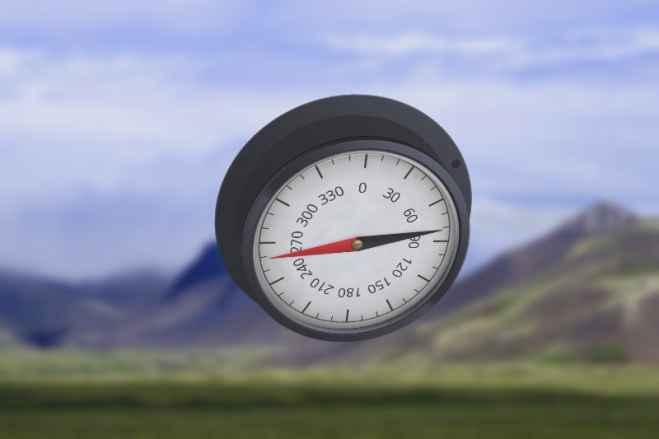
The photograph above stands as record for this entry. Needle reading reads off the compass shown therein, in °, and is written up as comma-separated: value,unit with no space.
260,°
